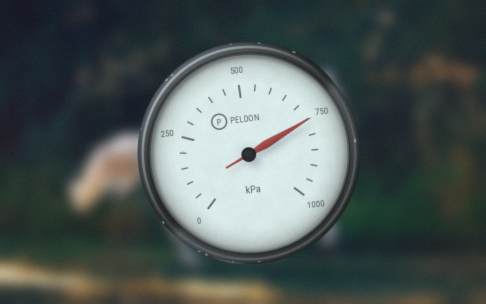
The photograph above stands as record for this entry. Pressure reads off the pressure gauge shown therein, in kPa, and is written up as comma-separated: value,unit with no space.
750,kPa
